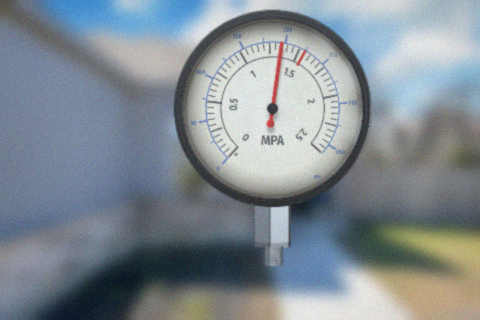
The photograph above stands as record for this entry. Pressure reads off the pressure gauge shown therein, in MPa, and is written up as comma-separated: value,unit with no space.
1.35,MPa
